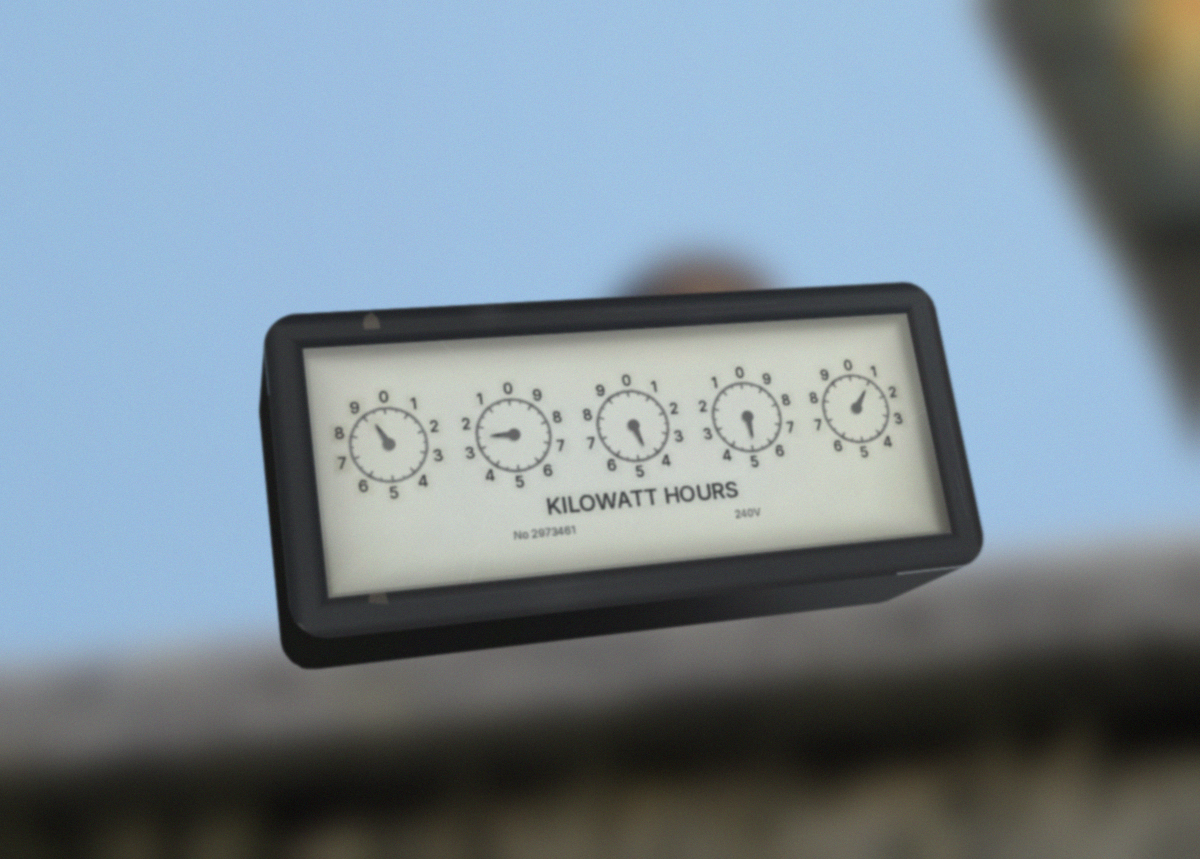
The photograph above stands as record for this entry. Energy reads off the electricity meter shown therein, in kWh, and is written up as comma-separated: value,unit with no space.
92451,kWh
